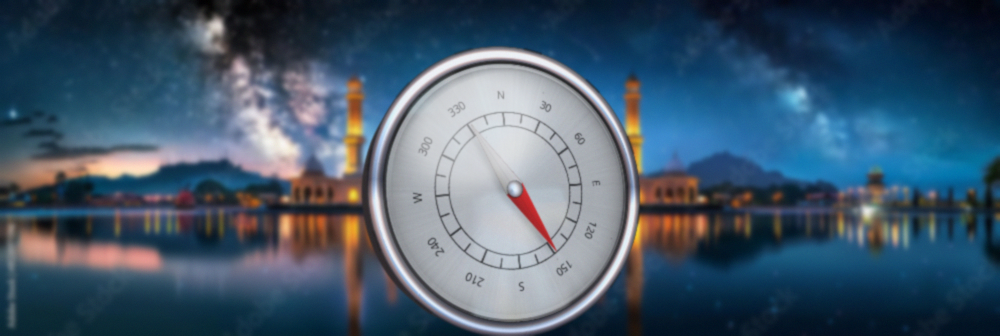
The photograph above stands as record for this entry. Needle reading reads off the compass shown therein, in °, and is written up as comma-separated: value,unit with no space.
150,°
